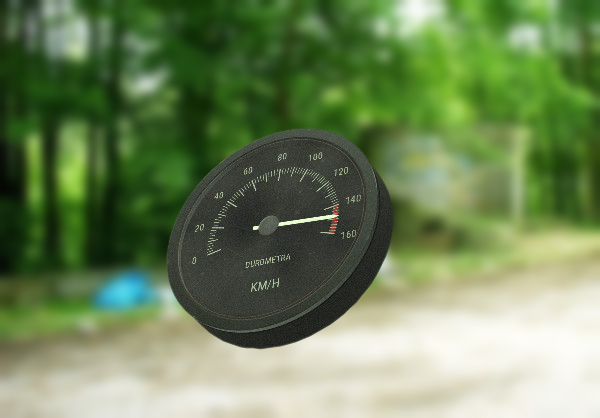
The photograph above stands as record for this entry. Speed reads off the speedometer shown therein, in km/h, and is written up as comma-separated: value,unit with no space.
150,km/h
